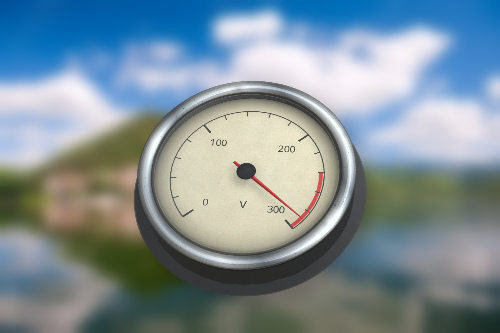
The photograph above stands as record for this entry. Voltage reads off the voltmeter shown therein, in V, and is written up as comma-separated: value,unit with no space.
290,V
